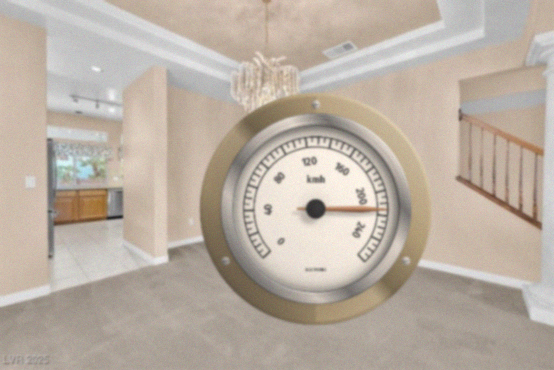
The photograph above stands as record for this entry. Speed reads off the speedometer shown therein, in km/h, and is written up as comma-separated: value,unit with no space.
215,km/h
